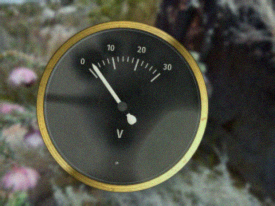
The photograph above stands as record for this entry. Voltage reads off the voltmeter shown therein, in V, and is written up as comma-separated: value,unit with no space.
2,V
